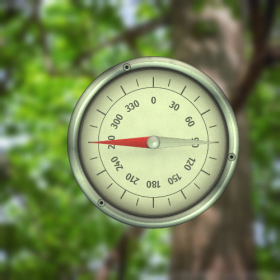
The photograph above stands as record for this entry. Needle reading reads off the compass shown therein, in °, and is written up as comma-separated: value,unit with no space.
270,°
